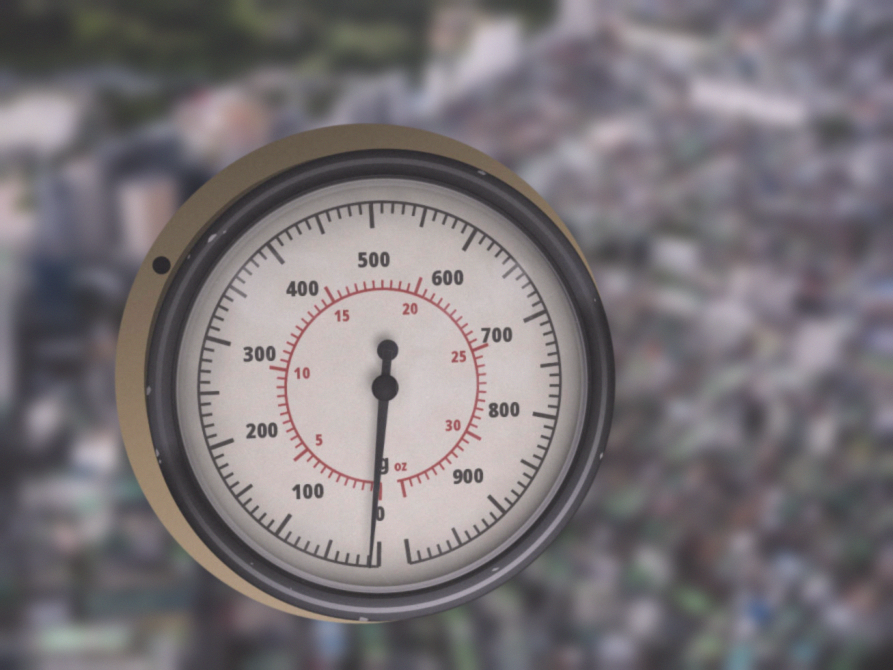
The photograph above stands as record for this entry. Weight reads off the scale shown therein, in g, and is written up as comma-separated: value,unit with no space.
10,g
